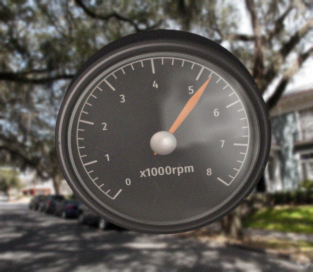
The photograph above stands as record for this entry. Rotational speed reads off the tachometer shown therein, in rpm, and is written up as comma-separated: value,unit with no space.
5200,rpm
